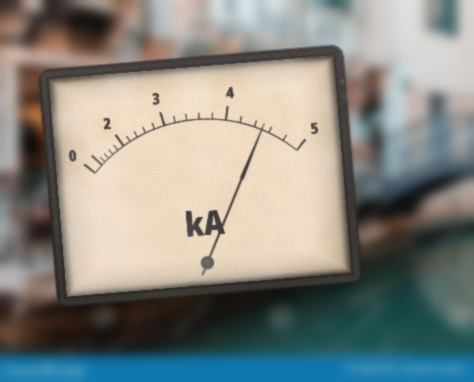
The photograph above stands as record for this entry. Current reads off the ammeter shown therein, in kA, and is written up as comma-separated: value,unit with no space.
4.5,kA
